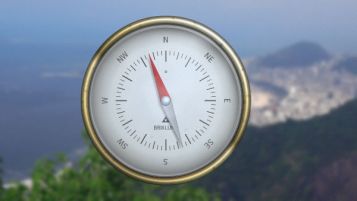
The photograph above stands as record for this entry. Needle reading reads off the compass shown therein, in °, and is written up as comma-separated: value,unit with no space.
340,°
